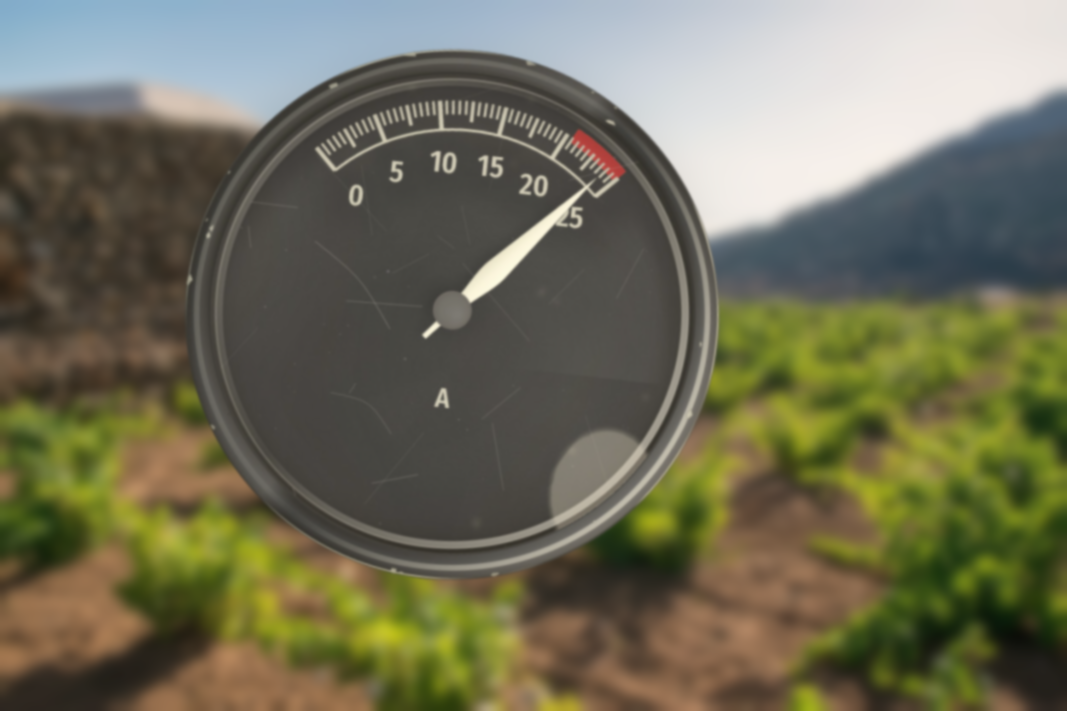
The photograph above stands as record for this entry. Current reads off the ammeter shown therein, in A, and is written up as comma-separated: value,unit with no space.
24,A
